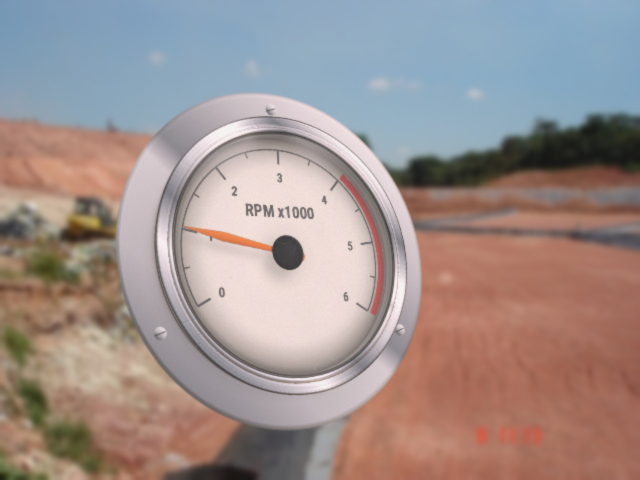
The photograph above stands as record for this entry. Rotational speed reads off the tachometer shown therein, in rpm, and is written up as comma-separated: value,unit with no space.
1000,rpm
